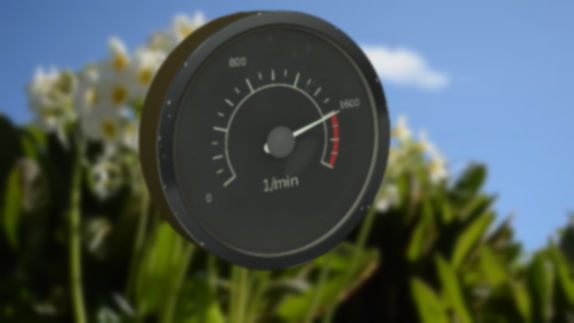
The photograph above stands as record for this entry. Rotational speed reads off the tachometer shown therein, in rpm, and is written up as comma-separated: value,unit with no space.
1600,rpm
